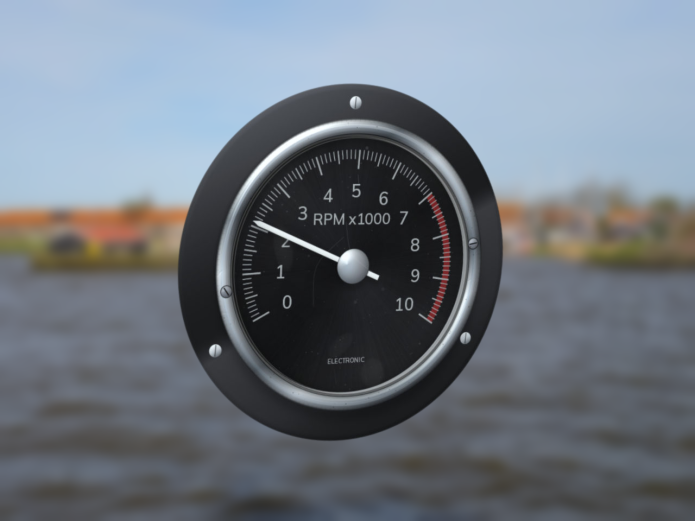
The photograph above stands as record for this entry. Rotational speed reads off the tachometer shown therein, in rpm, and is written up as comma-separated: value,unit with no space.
2100,rpm
